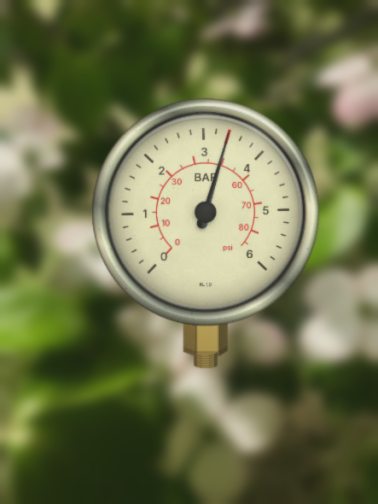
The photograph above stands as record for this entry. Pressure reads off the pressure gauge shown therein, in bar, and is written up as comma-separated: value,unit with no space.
3.4,bar
